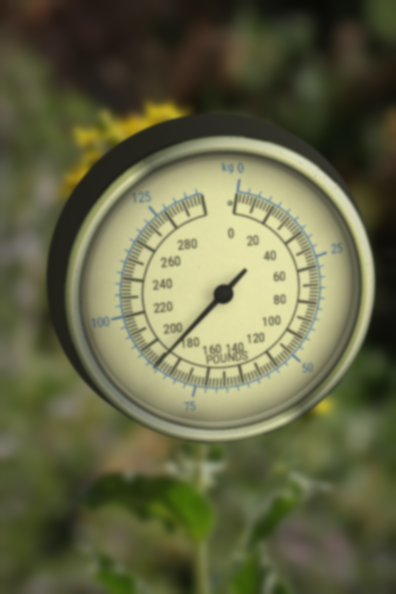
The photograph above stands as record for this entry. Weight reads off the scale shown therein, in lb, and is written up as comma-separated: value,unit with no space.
190,lb
